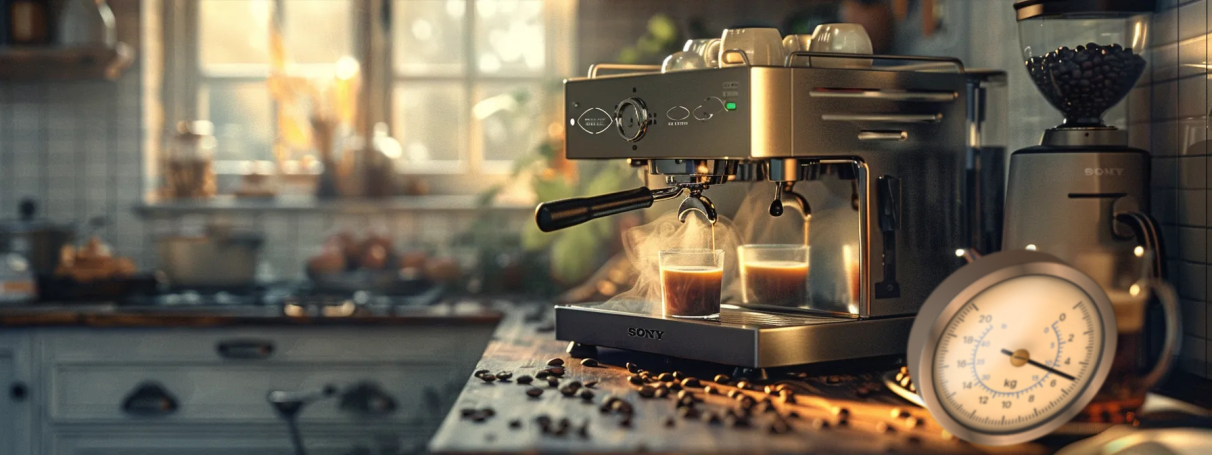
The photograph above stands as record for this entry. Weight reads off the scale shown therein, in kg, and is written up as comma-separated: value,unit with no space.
5,kg
